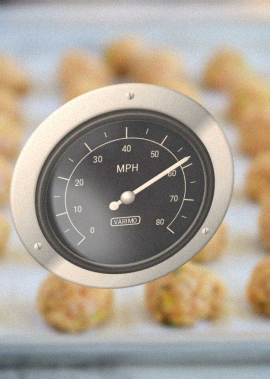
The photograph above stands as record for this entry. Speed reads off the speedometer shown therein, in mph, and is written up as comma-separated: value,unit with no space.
57.5,mph
